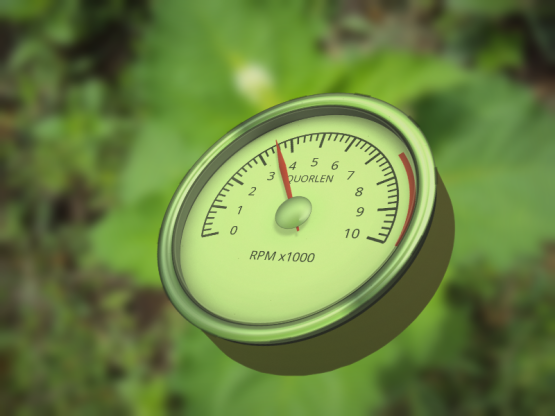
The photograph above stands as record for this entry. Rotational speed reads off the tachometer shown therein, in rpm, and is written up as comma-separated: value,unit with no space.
3600,rpm
